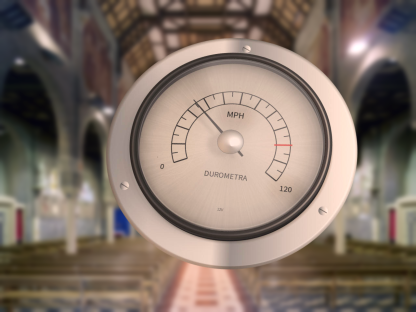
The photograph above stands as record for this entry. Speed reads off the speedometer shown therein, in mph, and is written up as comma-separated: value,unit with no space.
35,mph
